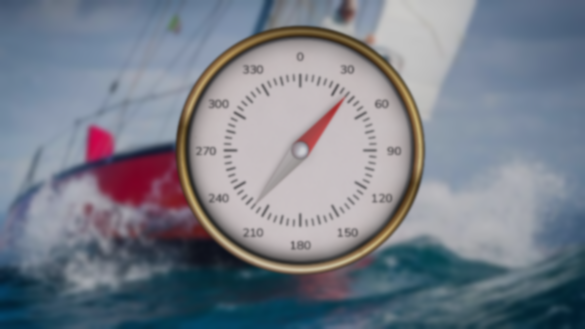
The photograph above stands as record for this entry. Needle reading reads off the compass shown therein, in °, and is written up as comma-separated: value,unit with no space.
40,°
